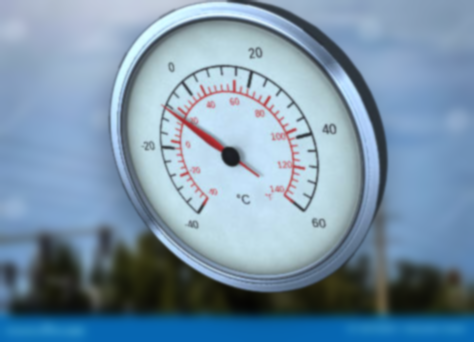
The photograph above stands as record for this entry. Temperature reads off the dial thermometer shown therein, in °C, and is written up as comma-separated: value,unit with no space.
-8,°C
